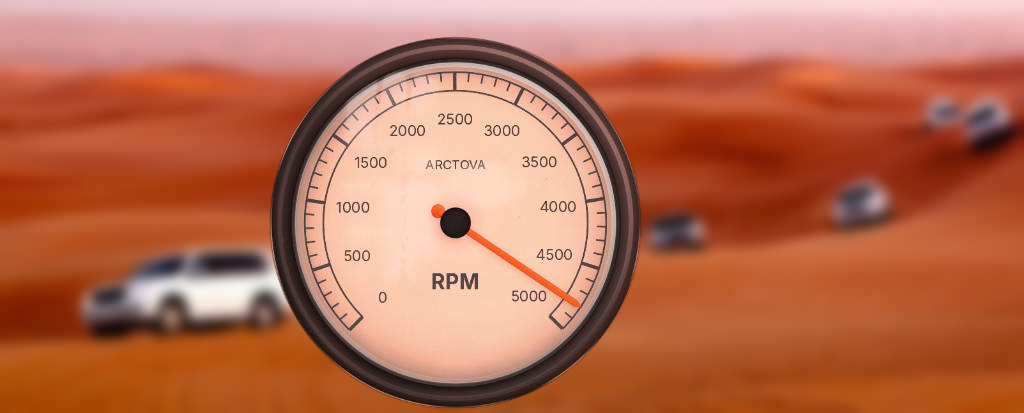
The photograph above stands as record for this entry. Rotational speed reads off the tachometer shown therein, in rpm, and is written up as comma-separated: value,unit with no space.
4800,rpm
